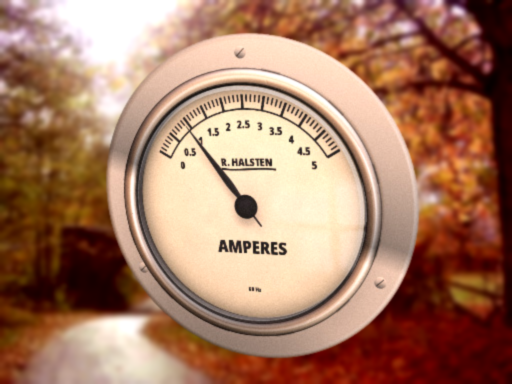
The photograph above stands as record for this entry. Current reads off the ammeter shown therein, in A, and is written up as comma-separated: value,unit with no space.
1,A
